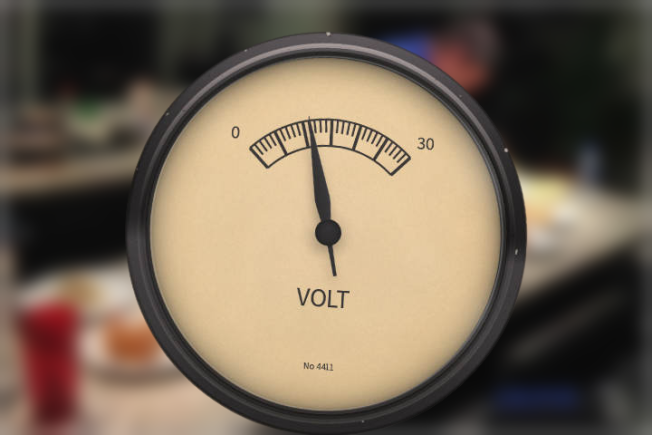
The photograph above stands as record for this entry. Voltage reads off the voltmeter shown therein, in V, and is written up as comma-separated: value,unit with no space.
11,V
